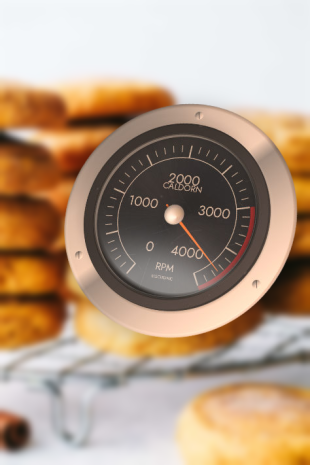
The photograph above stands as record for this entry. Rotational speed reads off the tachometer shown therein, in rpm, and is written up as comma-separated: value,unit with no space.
3750,rpm
